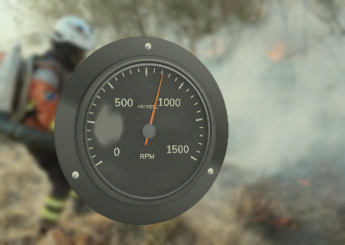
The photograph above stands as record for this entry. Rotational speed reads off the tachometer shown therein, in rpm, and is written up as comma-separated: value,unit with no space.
850,rpm
